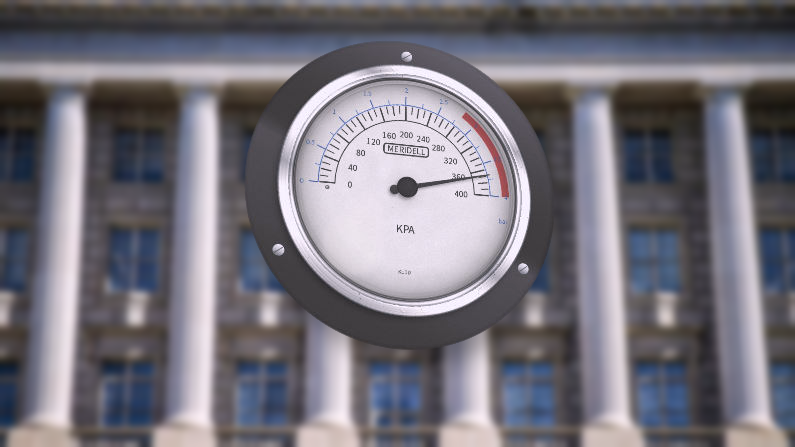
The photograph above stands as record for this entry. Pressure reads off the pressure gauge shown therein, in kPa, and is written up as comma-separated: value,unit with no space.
370,kPa
